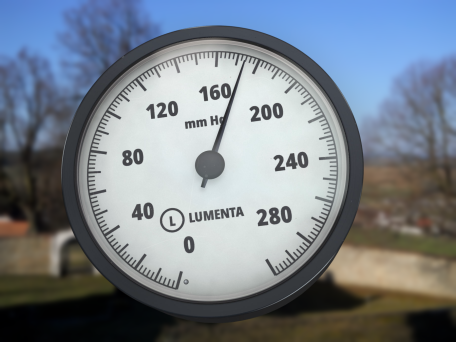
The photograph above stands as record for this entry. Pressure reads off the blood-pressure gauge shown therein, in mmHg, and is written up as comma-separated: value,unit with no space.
174,mmHg
